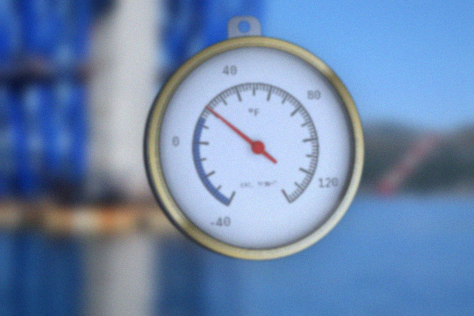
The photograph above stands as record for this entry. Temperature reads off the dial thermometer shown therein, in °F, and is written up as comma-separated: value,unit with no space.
20,°F
